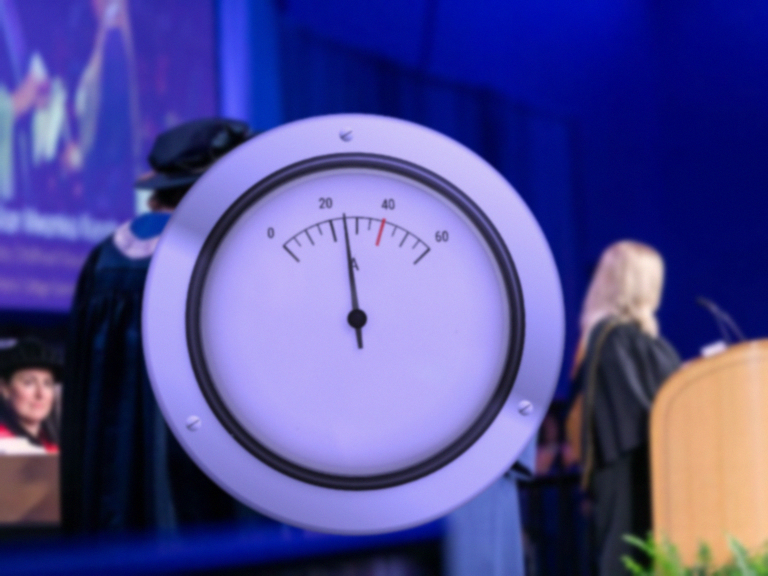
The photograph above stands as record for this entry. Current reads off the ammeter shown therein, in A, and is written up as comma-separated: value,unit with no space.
25,A
